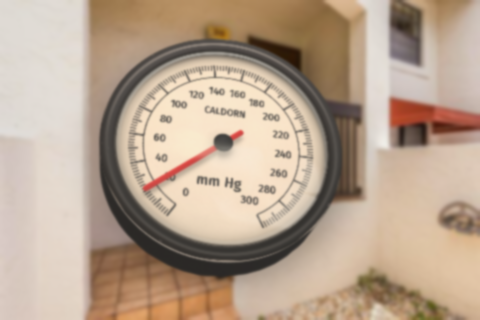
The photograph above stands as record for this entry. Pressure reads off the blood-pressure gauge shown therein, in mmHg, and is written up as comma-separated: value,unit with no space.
20,mmHg
